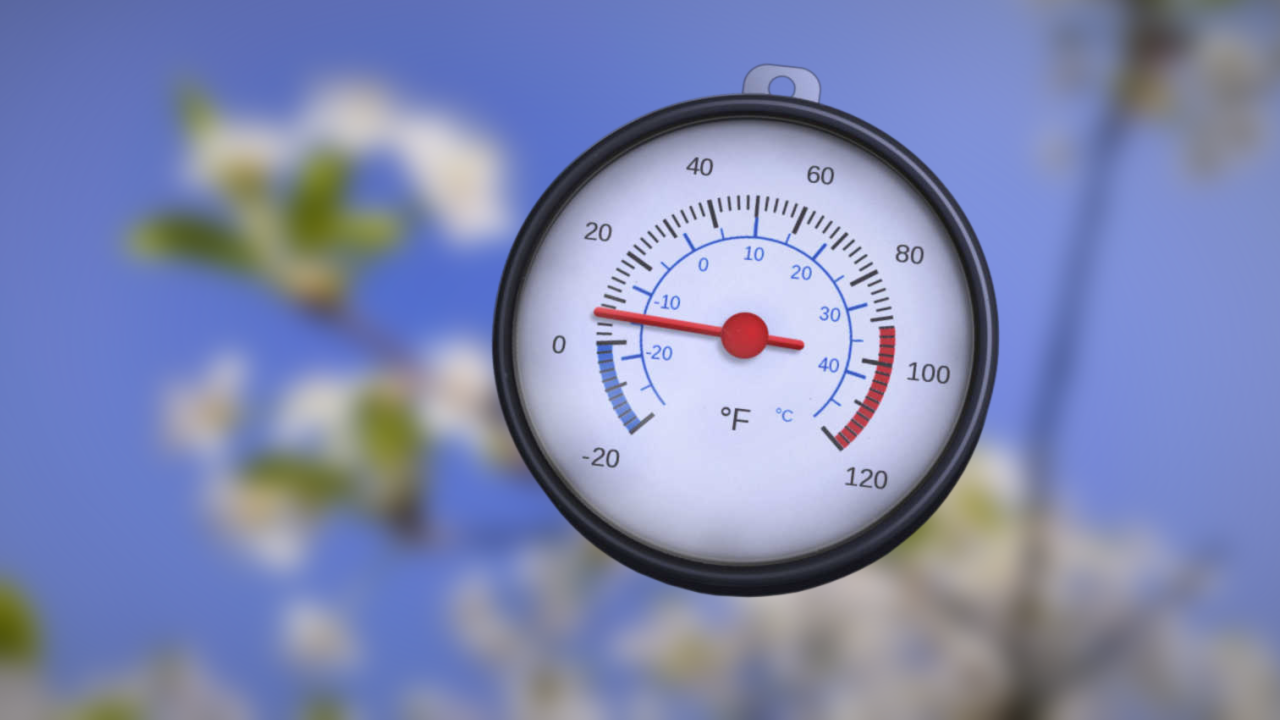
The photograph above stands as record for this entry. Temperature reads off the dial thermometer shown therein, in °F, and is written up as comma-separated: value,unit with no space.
6,°F
